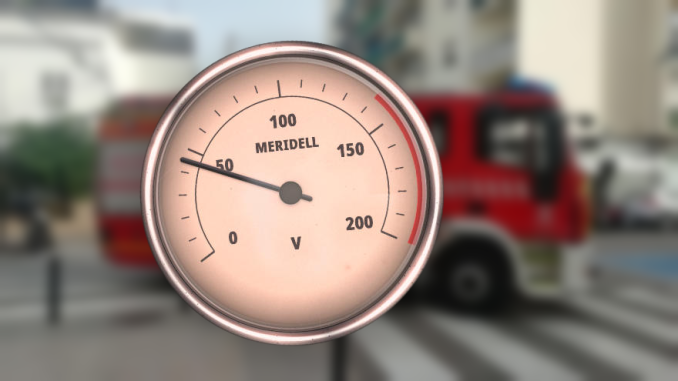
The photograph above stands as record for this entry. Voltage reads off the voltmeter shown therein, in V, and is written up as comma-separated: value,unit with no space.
45,V
